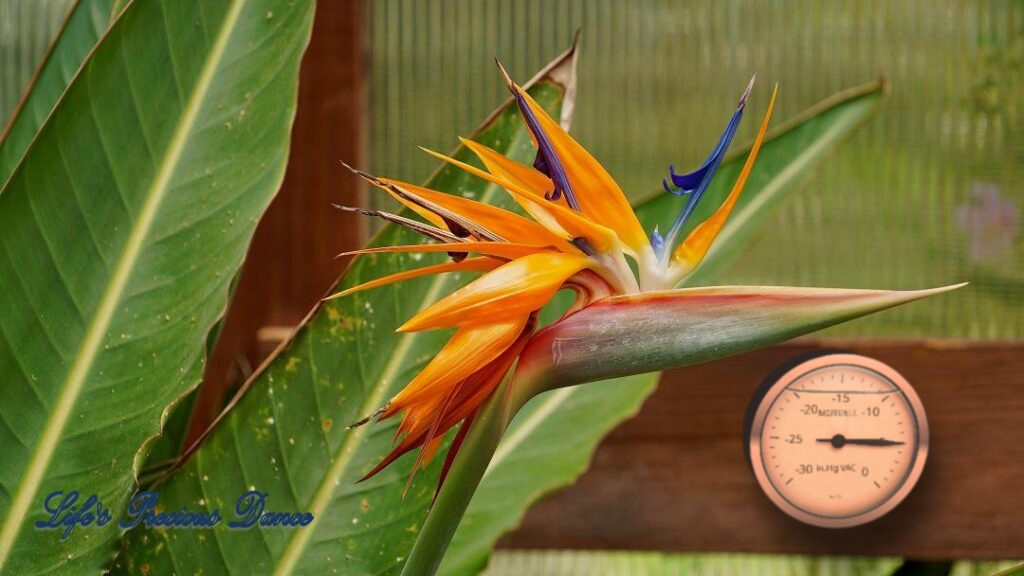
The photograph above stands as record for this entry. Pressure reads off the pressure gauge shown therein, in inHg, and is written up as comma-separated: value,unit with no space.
-5,inHg
